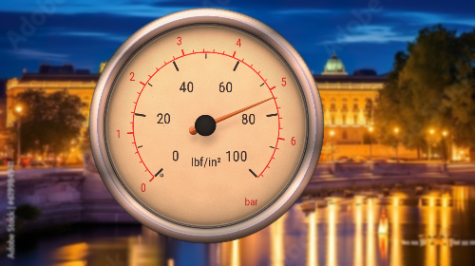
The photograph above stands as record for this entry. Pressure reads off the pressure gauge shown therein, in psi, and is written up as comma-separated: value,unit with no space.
75,psi
